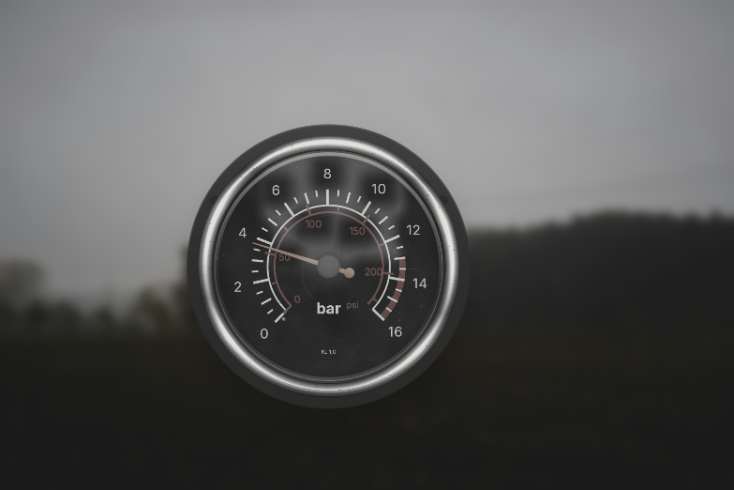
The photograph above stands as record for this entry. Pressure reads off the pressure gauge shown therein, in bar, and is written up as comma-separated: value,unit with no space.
3.75,bar
